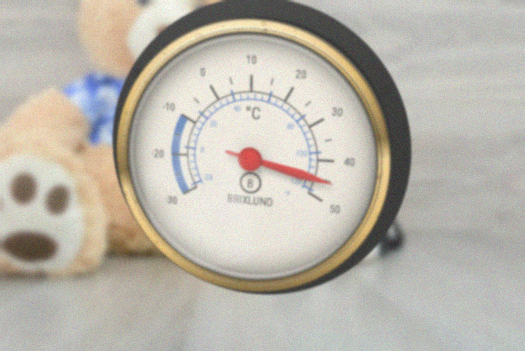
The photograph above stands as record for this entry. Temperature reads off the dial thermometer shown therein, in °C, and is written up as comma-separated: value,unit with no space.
45,°C
